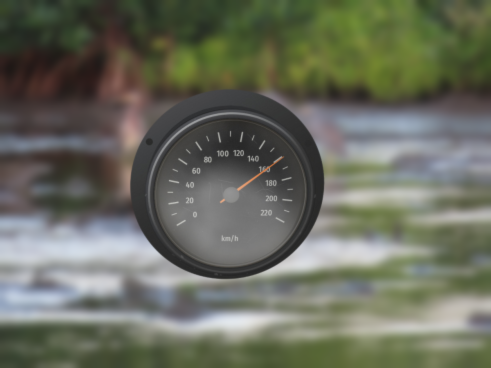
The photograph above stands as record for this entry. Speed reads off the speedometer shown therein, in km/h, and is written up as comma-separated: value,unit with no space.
160,km/h
